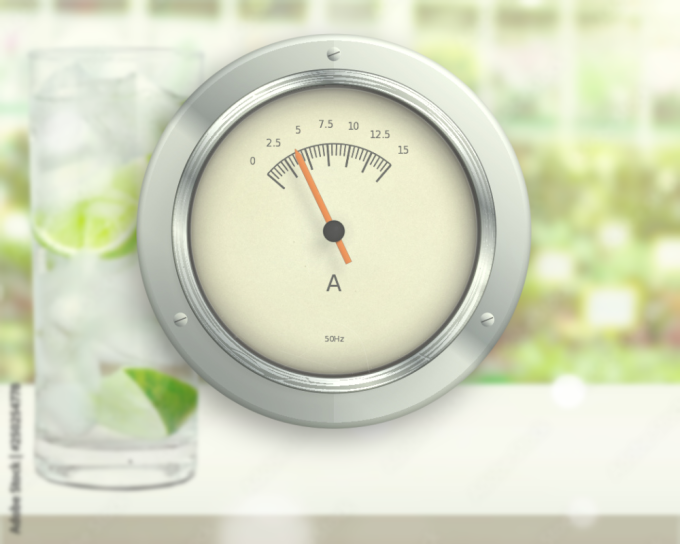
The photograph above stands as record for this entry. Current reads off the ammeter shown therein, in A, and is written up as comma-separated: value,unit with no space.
4,A
